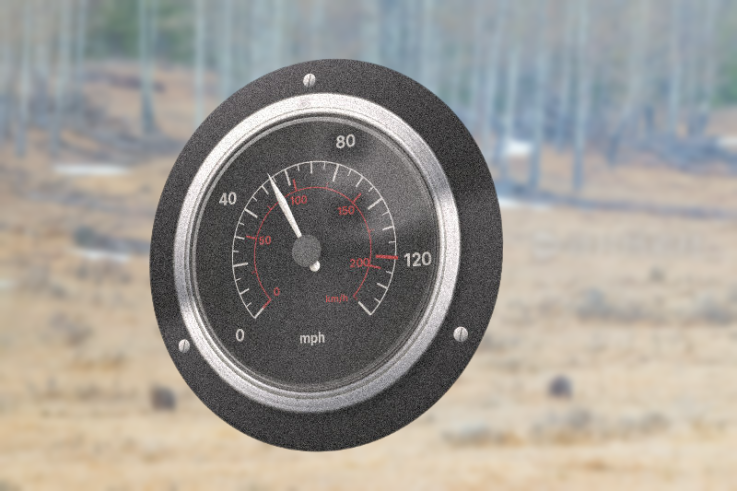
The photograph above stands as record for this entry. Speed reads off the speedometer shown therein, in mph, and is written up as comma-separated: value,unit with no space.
55,mph
